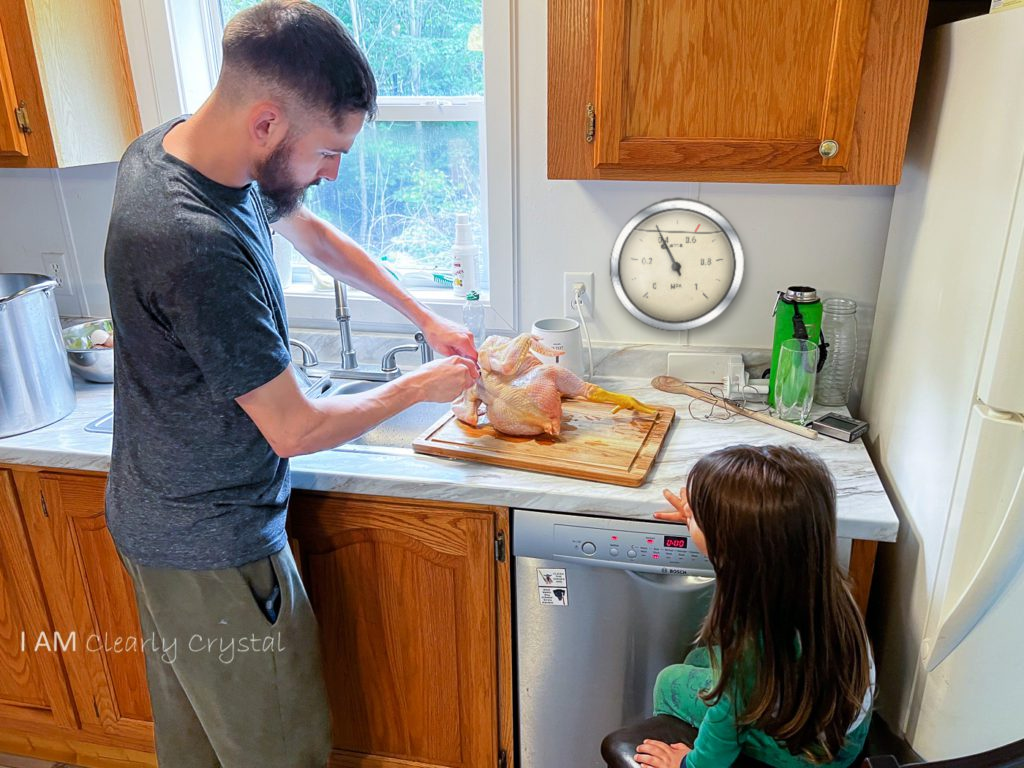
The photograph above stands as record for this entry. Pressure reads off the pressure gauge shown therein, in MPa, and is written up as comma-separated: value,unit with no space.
0.4,MPa
